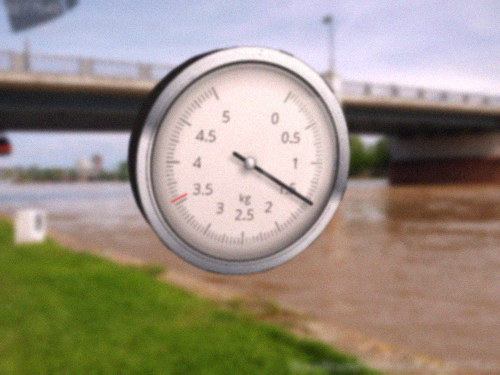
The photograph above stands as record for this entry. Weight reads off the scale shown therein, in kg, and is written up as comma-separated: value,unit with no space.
1.5,kg
